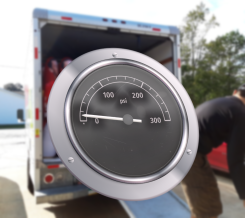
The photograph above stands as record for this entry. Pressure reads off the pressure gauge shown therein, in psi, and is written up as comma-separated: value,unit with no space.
10,psi
